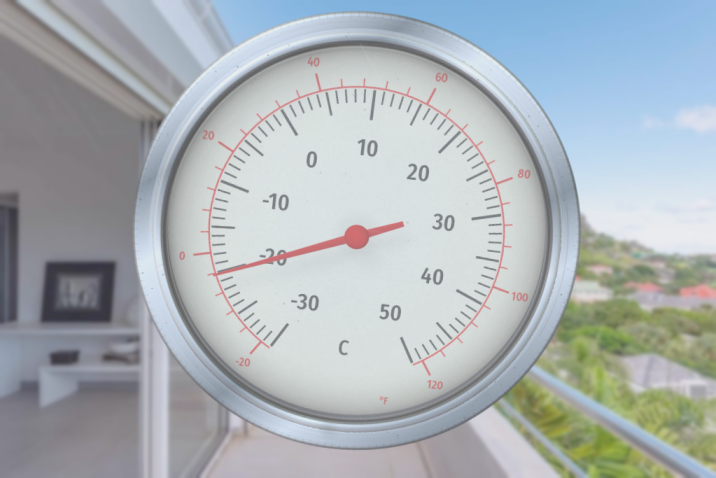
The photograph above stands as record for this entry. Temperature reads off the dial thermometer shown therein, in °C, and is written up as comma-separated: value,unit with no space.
-20,°C
